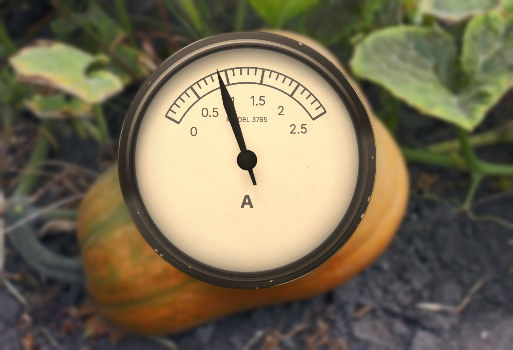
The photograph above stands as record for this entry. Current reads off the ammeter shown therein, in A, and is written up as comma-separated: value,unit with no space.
0.9,A
